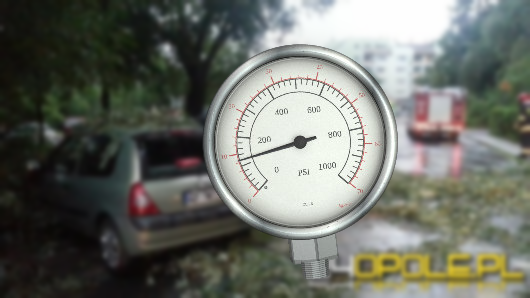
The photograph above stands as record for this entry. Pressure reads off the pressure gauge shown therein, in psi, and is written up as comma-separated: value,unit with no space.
120,psi
